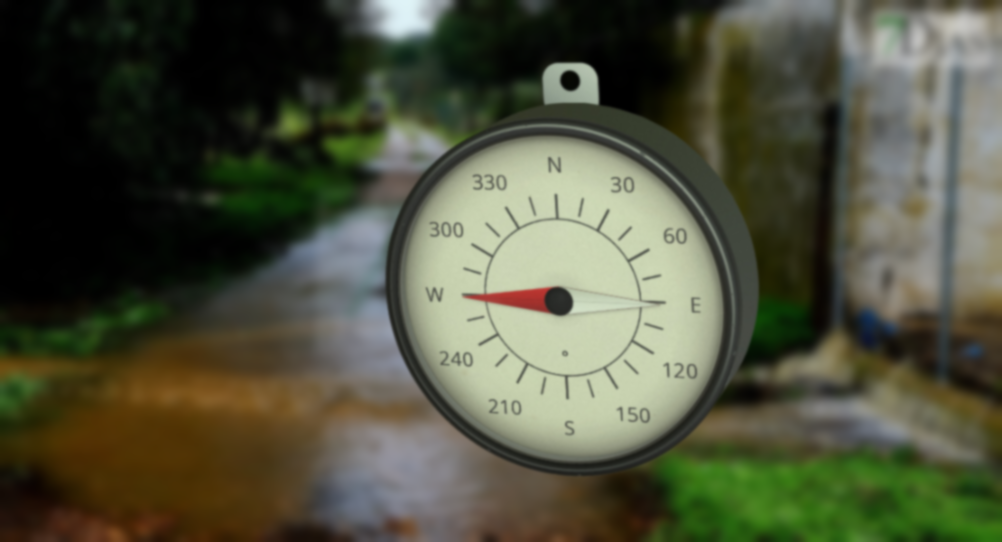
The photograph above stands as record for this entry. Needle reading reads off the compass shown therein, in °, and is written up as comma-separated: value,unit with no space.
270,°
